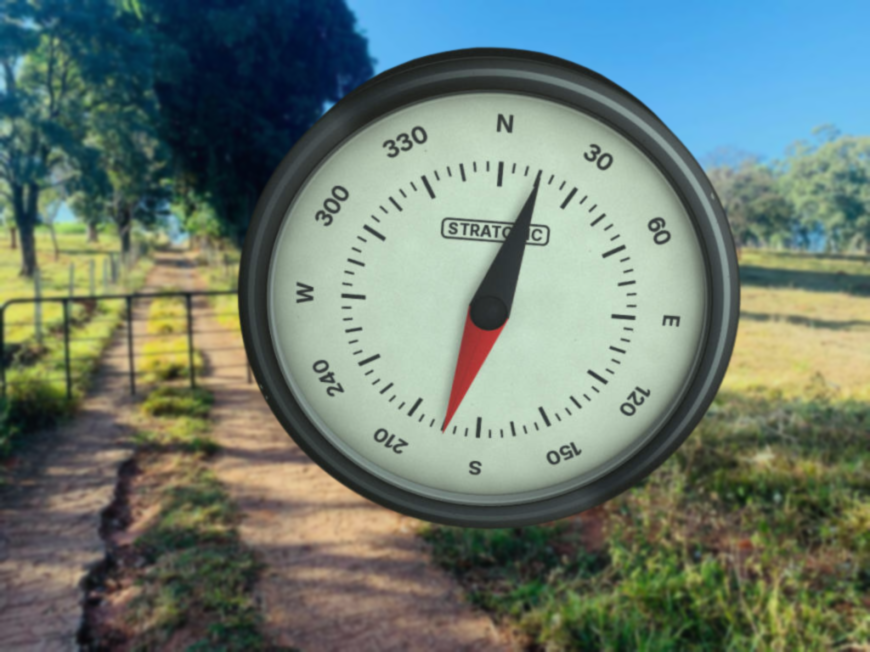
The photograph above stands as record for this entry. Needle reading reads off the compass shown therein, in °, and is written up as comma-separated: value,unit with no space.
195,°
